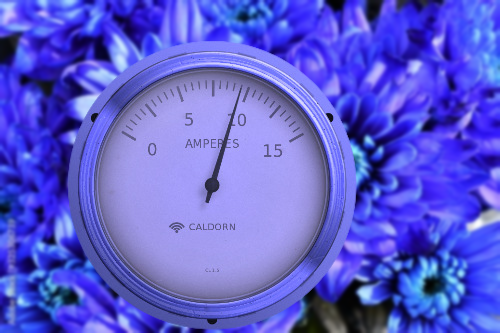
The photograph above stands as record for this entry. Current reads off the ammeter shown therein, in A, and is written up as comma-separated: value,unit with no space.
9.5,A
